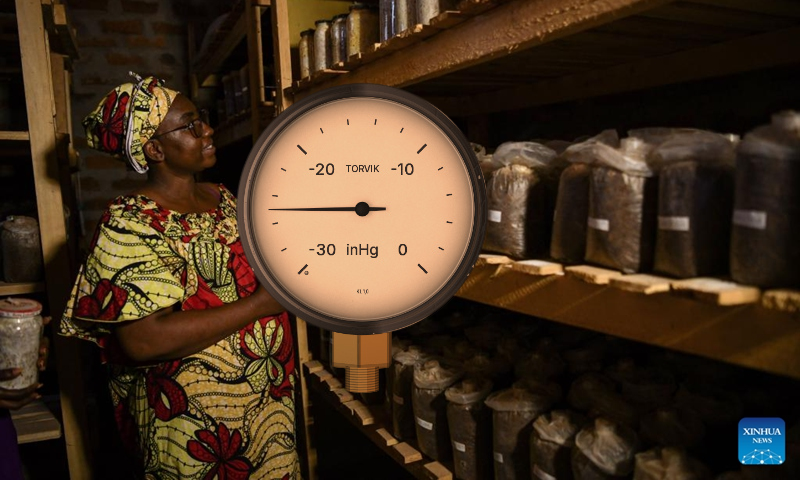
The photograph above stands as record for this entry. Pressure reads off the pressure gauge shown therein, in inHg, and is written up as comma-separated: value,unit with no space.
-25,inHg
